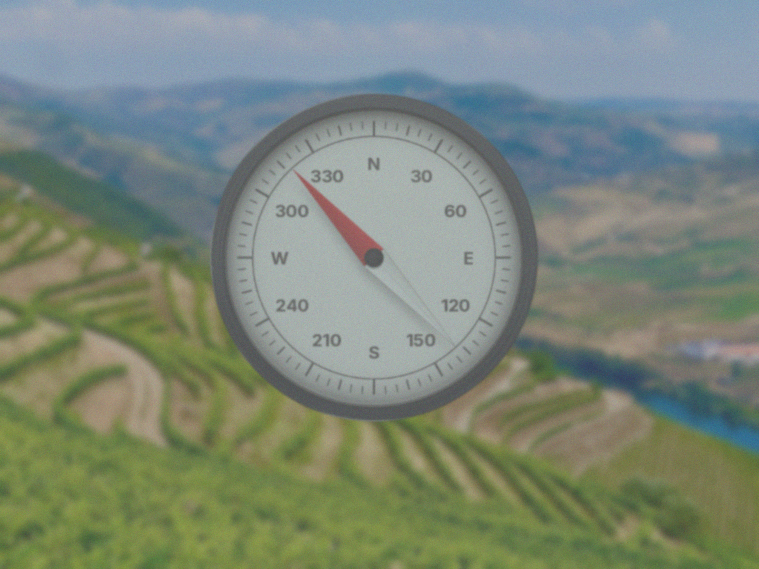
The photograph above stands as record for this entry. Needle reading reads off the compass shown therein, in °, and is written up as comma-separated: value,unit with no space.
317.5,°
